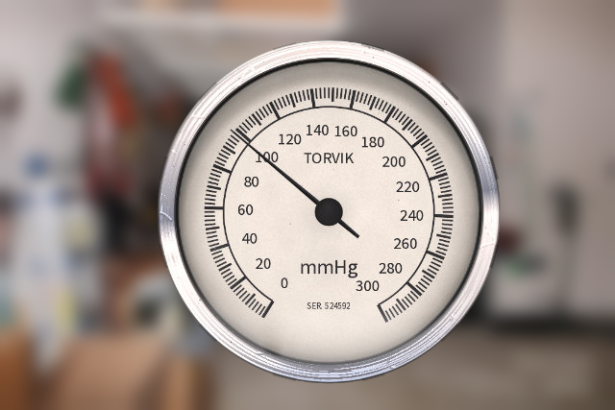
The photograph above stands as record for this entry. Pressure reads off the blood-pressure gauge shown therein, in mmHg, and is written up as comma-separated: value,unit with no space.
98,mmHg
